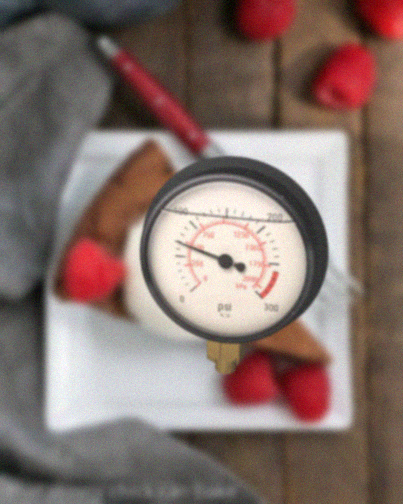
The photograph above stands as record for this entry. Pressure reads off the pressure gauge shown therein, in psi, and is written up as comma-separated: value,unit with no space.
70,psi
